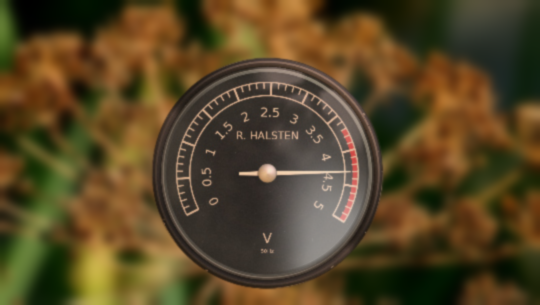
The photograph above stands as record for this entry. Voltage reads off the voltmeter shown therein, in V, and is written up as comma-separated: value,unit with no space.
4.3,V
